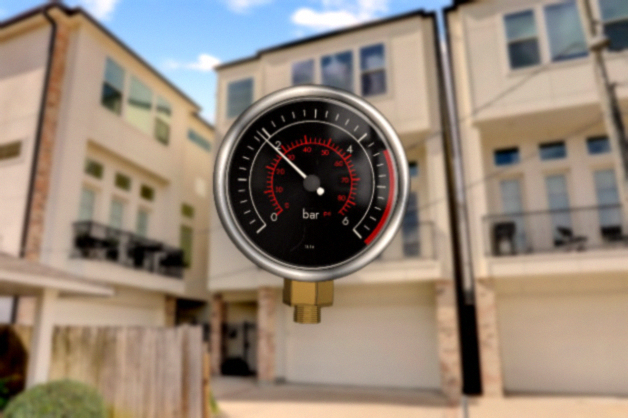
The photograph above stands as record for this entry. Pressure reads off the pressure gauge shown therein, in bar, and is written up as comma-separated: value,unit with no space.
1.9,bar
